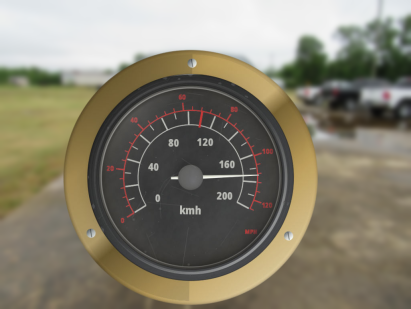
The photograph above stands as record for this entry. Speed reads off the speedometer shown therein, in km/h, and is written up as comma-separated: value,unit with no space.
175,km/h
